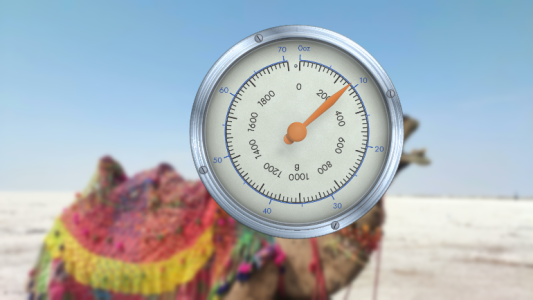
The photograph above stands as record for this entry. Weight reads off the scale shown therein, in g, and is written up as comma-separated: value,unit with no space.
260,g
